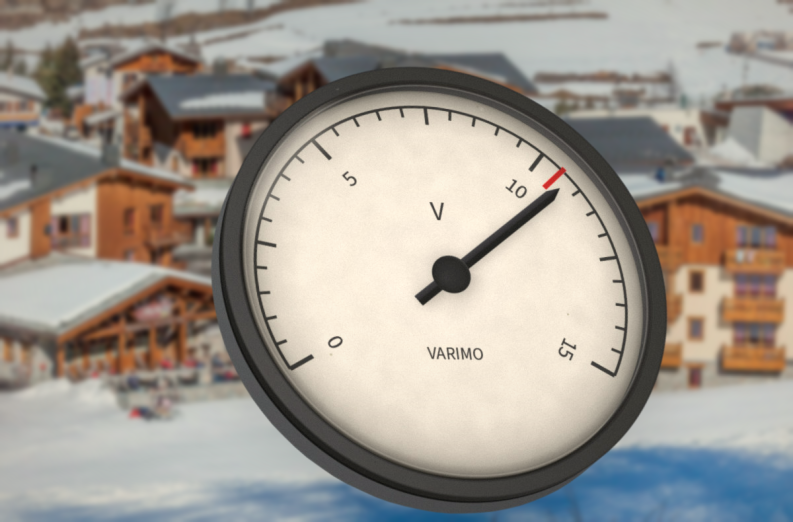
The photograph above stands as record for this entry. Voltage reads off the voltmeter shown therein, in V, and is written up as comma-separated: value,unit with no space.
10.75,V
